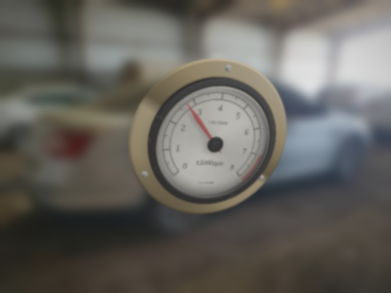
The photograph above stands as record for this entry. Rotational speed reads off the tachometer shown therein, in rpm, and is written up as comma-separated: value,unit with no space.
2750,rpm
